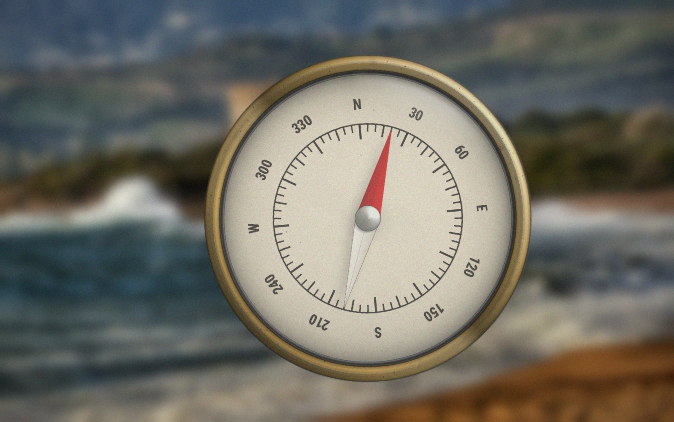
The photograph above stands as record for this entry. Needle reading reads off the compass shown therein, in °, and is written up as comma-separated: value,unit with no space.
20,°
